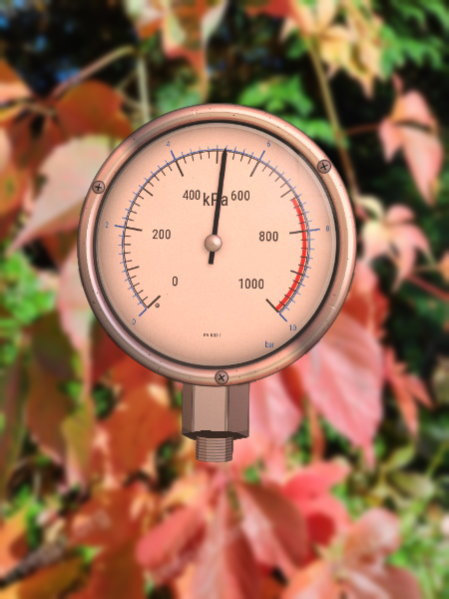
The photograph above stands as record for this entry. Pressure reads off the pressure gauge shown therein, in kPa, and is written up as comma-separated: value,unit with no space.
520,kPa
